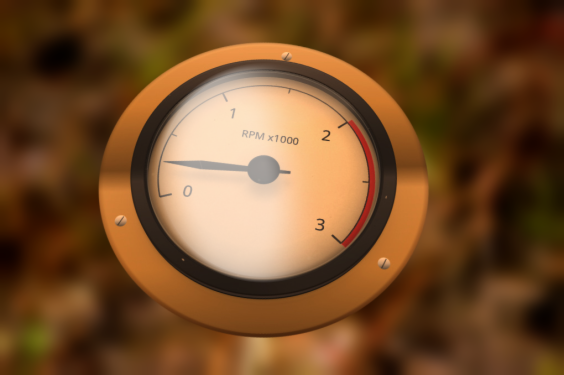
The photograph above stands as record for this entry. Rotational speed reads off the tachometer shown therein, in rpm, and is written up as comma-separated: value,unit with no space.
250,rpm
